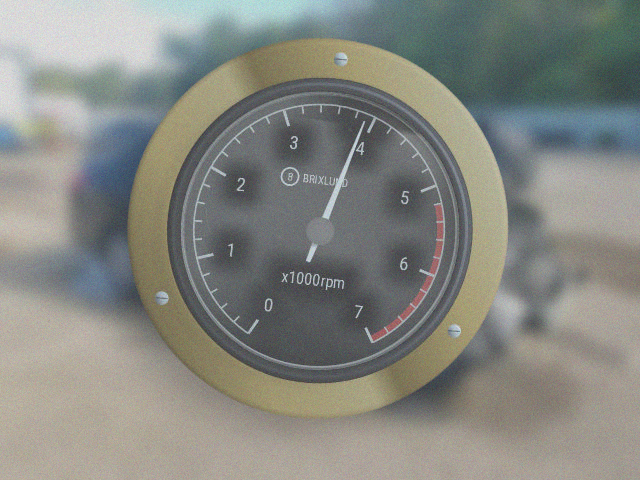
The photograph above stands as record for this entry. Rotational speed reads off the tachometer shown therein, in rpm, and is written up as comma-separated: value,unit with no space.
3900,rpm
